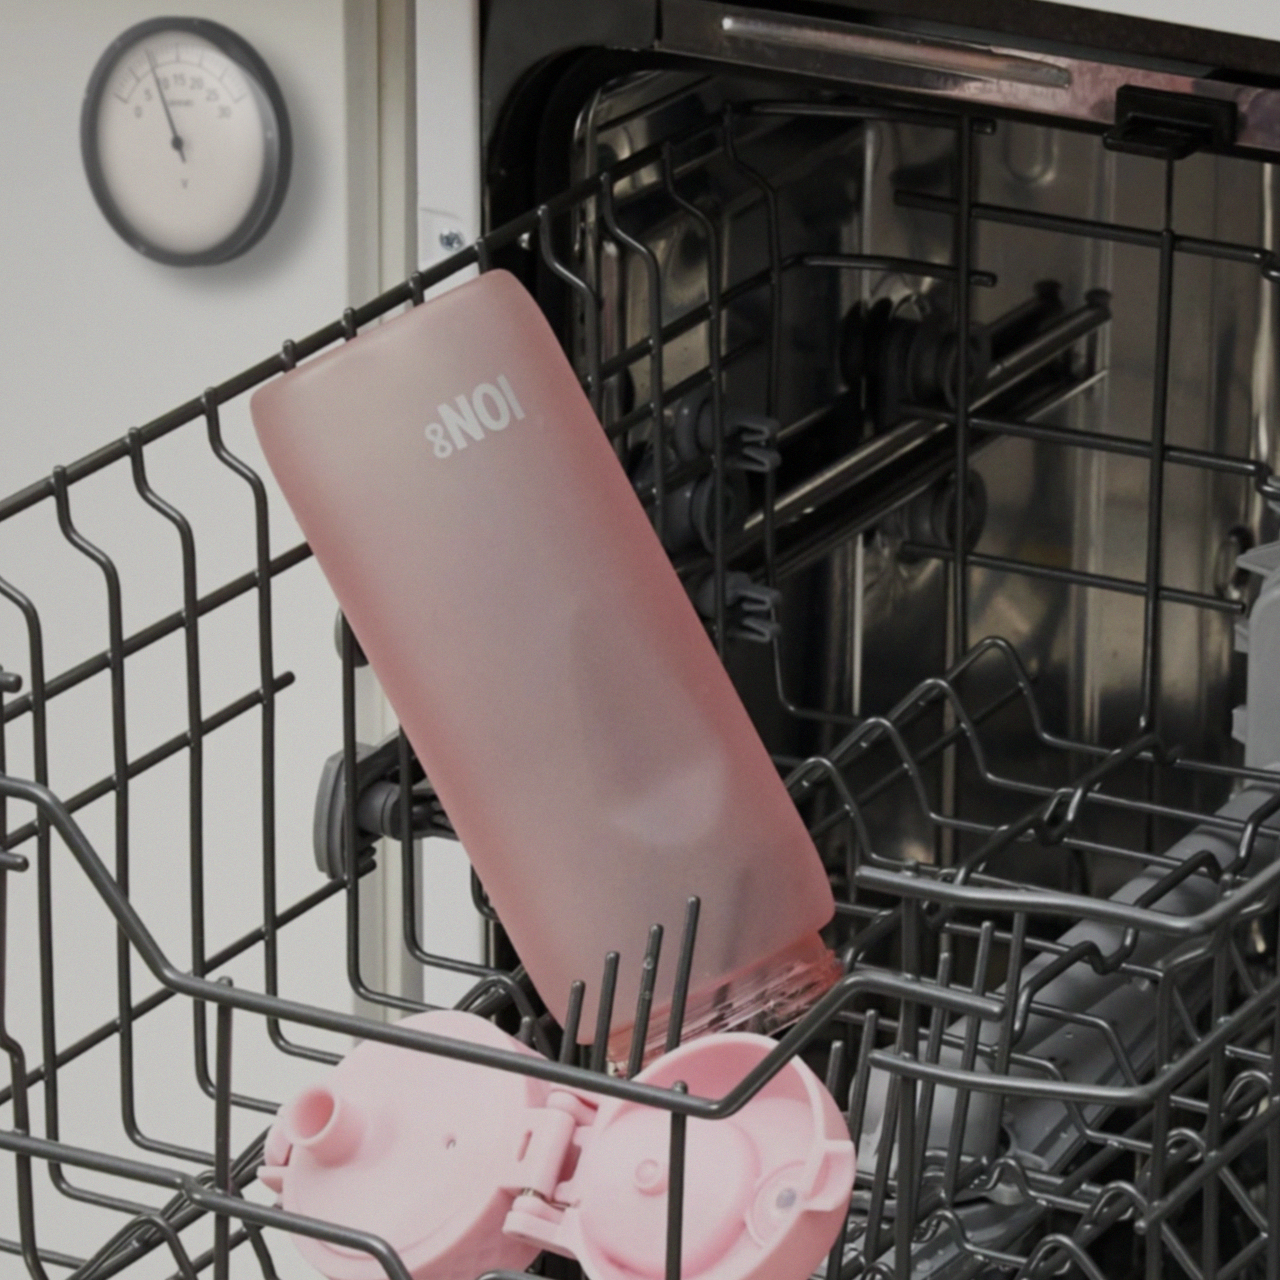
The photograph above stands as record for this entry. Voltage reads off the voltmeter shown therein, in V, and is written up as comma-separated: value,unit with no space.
10,V
